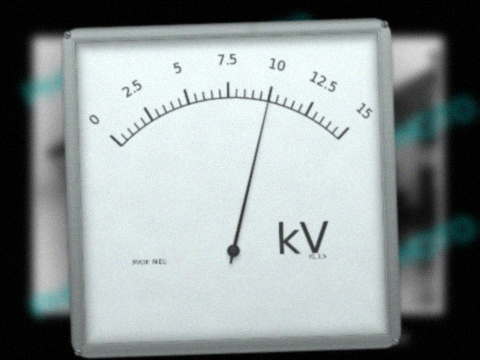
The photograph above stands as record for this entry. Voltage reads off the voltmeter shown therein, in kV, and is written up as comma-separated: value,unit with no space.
10,kV
